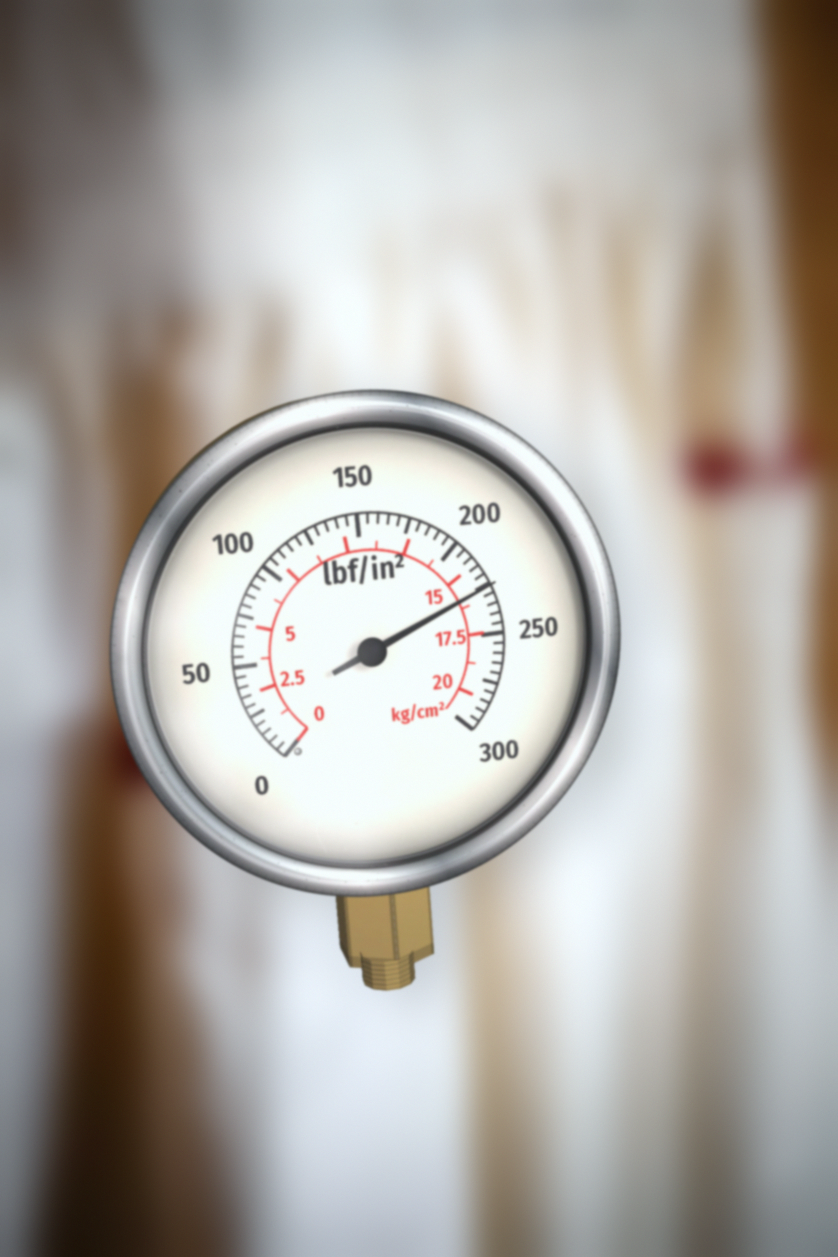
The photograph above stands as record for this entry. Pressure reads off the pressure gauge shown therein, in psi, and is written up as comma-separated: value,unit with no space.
225,psi
